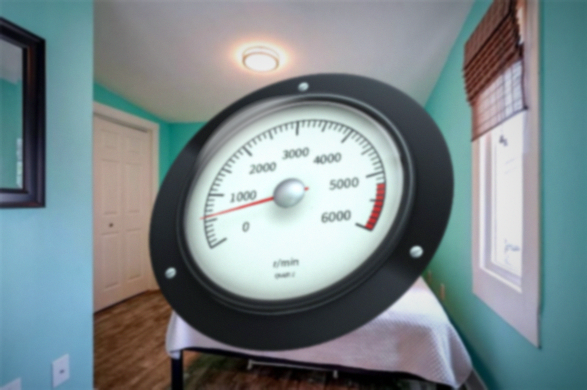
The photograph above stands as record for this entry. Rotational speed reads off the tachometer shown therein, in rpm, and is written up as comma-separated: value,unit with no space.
500,rpm
